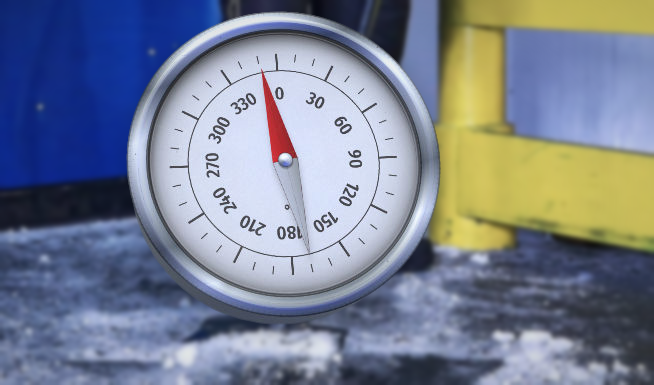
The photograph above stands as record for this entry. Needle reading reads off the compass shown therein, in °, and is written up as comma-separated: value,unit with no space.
350,°
